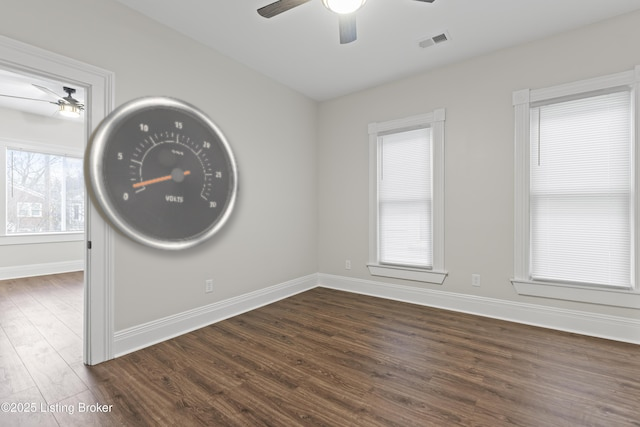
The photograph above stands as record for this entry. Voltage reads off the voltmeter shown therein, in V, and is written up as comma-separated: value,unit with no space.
1,V
